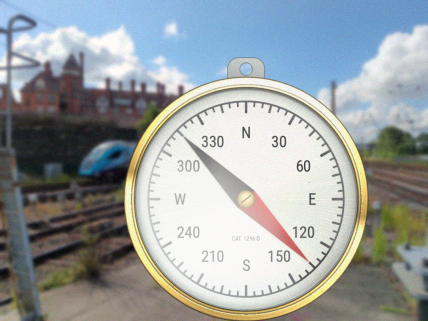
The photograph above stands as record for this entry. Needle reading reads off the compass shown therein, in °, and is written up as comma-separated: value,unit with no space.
135,°
